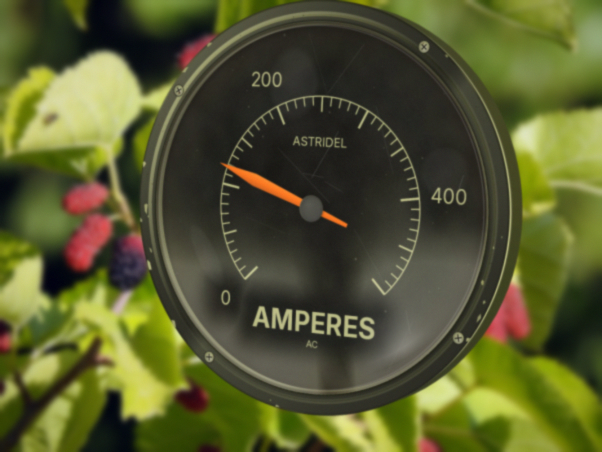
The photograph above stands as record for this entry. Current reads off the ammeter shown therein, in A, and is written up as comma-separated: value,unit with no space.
120,A
